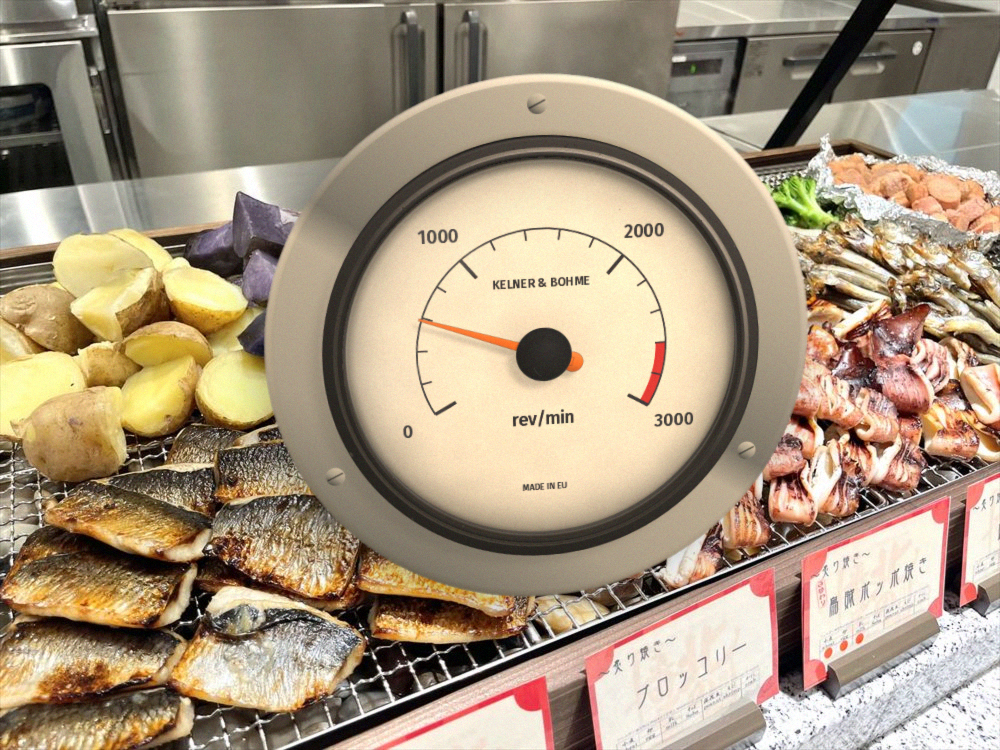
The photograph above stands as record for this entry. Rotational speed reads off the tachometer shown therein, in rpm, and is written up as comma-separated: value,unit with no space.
600,rpm
